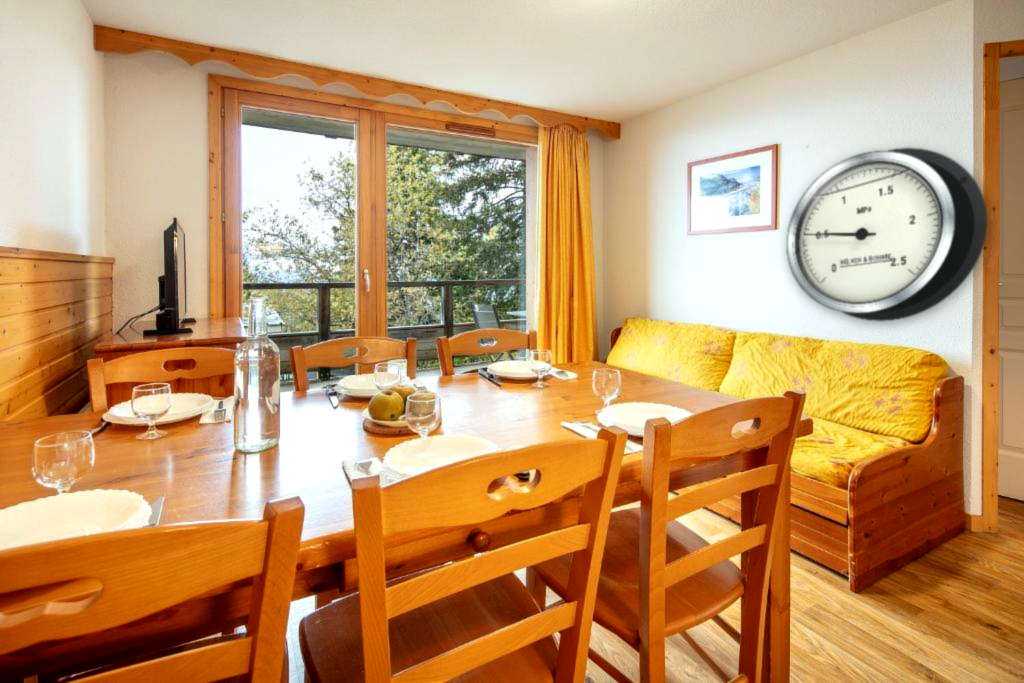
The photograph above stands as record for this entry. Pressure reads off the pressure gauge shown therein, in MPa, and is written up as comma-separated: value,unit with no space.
0.5,MPa
